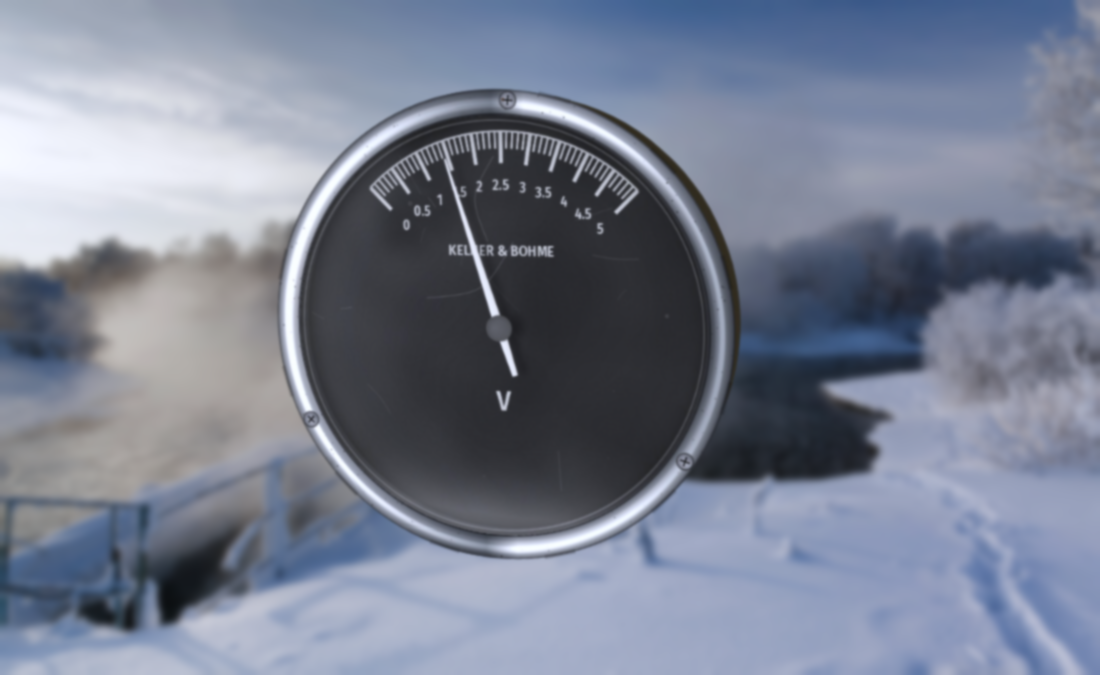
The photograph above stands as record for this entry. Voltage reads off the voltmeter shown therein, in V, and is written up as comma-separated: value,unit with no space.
1.5,V
